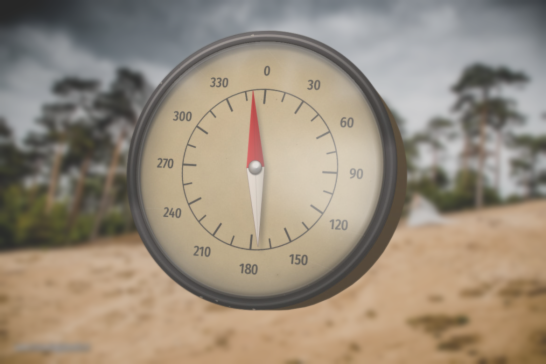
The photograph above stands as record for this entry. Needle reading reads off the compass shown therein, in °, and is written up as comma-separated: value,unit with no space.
352.5,°
